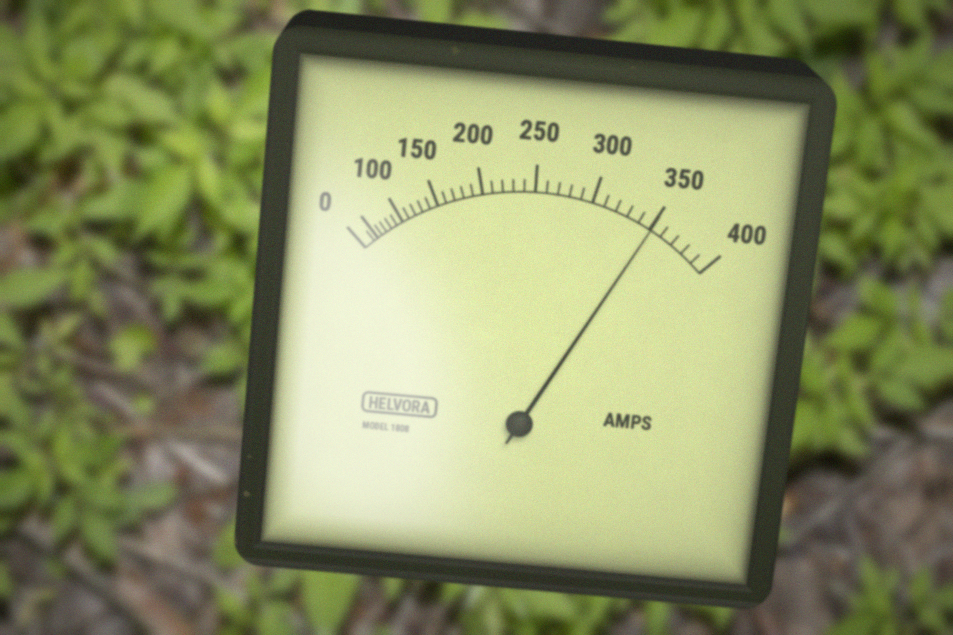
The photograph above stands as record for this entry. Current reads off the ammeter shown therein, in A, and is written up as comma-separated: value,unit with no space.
350,A
